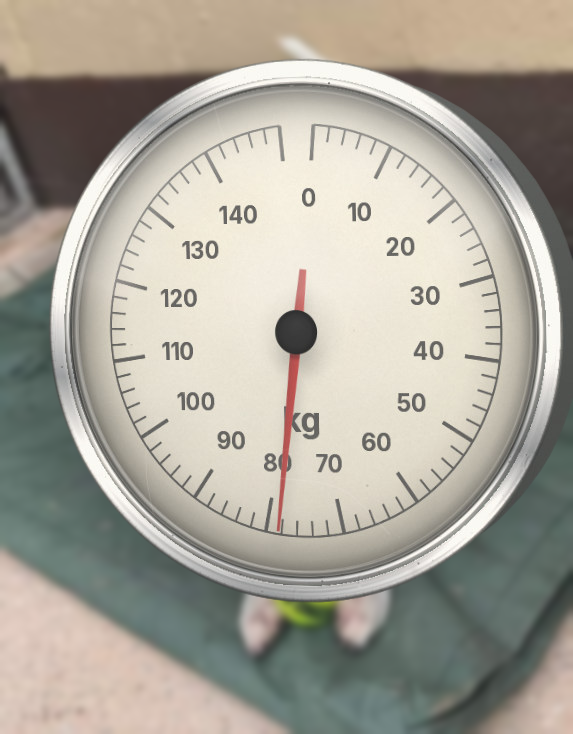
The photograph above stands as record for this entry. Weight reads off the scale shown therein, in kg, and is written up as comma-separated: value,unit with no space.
78,kg
